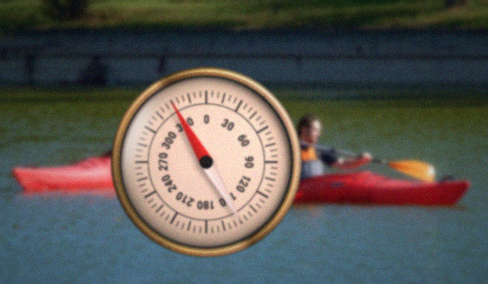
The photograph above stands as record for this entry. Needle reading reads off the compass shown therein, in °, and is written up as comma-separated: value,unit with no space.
330,°
